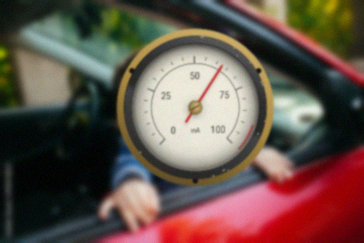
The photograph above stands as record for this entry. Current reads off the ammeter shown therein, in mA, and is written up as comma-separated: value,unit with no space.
62.5,mA
